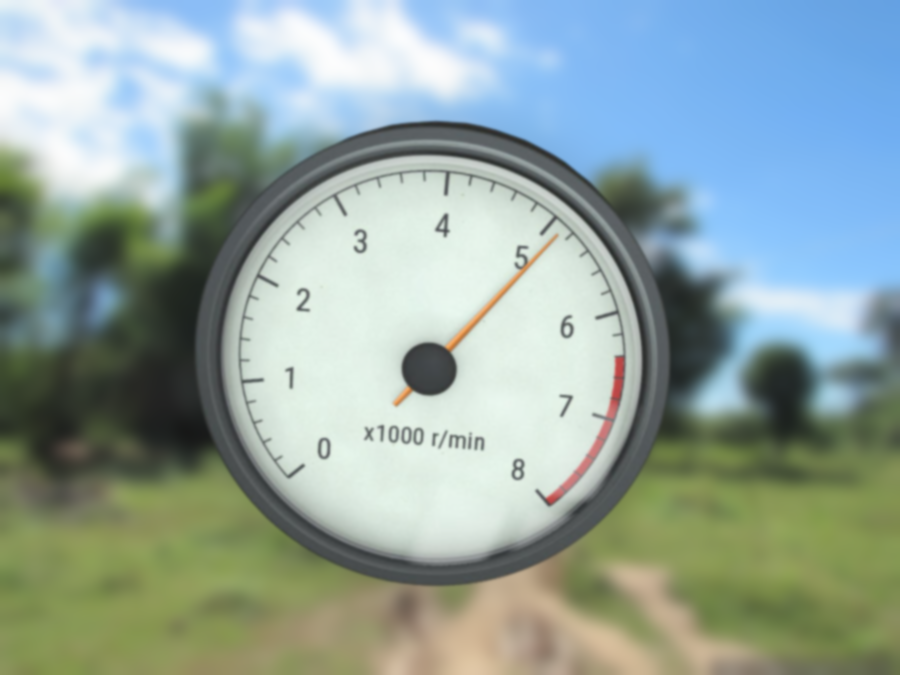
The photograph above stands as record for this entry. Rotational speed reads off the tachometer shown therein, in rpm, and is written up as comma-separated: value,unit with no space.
5100,rpm
